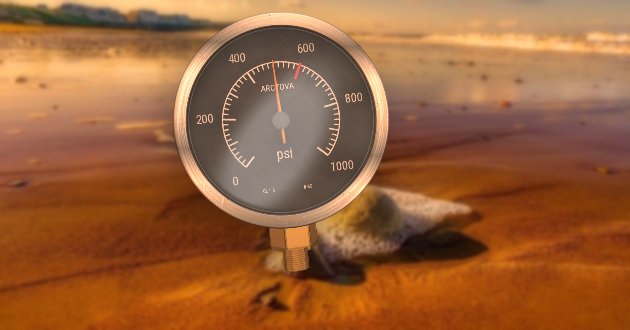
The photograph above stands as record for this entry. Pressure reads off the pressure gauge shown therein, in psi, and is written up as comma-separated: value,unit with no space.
500,psi
